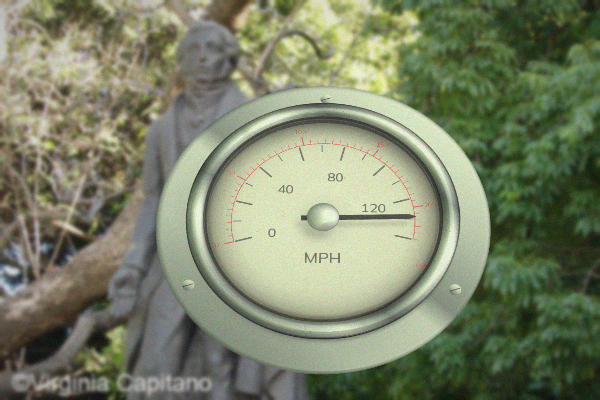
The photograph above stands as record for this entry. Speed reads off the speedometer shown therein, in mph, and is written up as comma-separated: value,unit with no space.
130,mph
